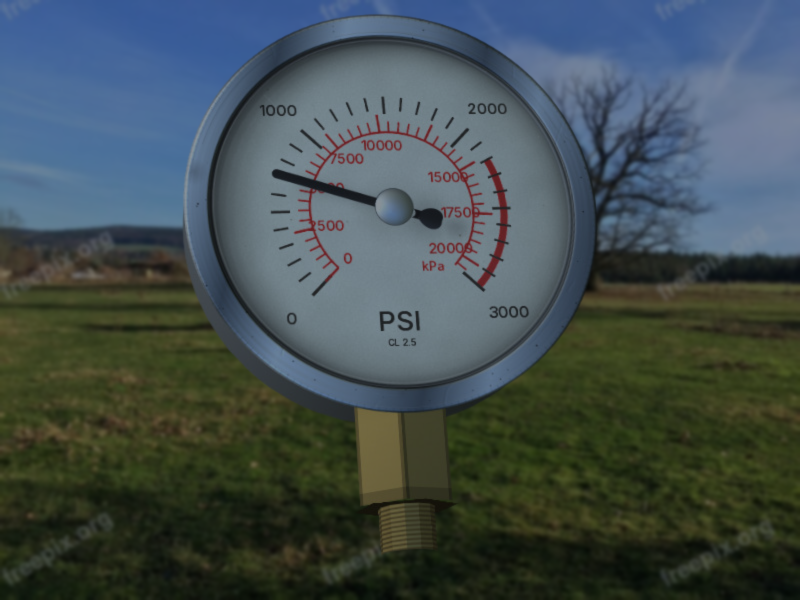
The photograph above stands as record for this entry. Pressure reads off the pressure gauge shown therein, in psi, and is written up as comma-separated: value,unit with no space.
700,psi
